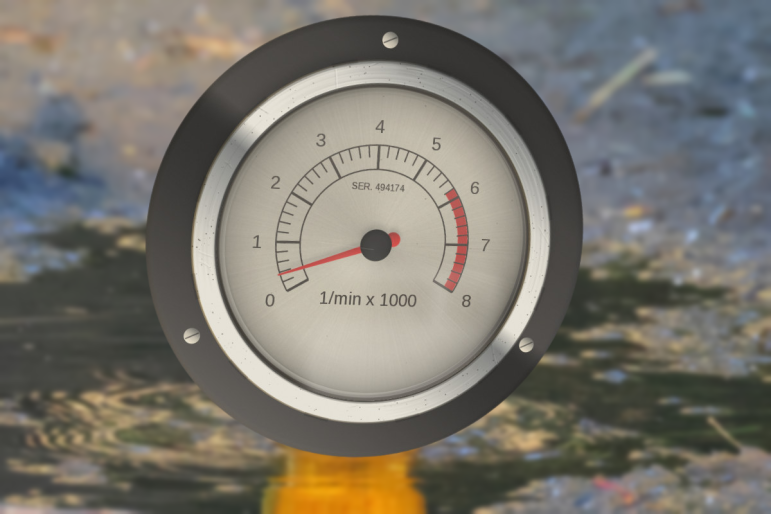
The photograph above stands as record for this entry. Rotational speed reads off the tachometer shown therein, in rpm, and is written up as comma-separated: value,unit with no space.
400,rpm
